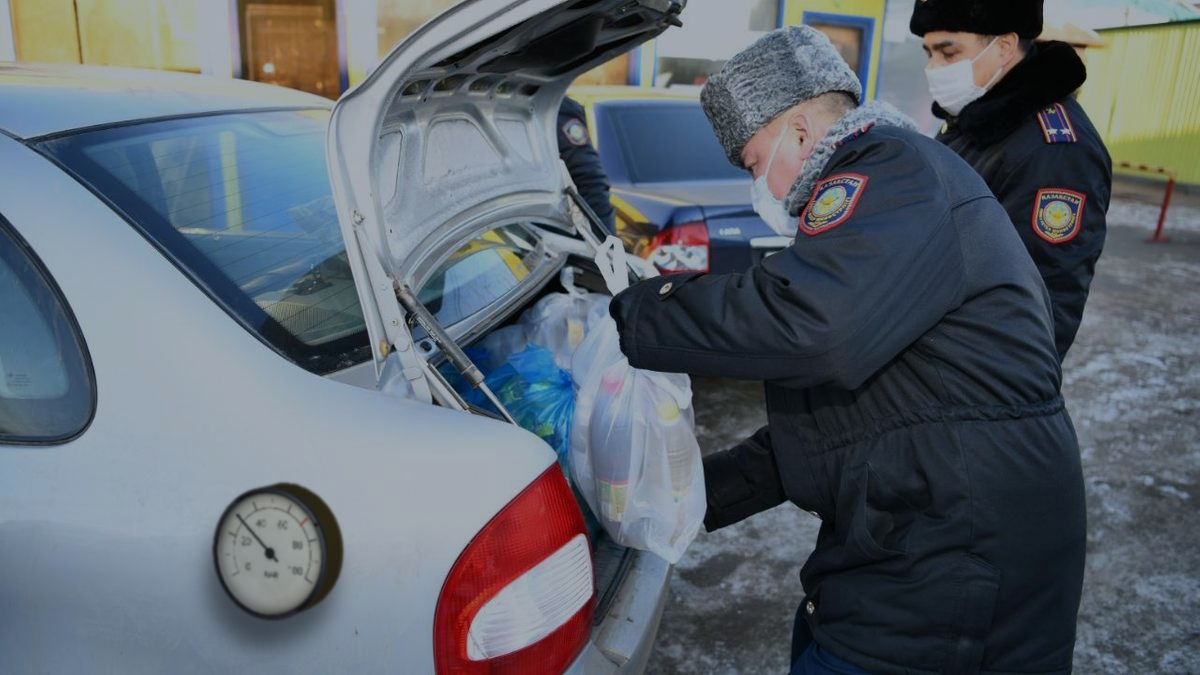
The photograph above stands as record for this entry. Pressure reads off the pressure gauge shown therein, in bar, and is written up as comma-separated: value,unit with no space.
30,bar
